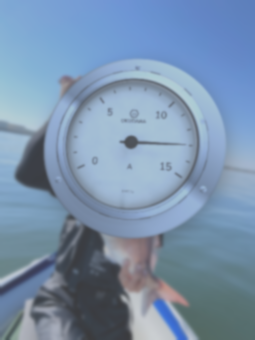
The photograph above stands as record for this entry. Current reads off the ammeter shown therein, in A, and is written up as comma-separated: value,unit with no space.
13,A
